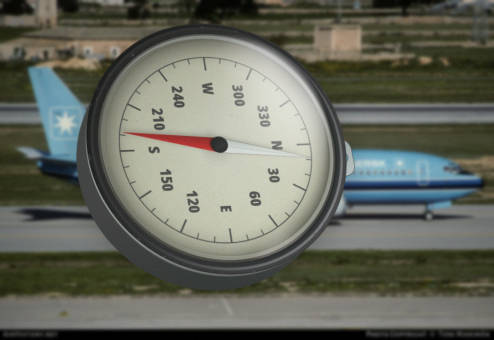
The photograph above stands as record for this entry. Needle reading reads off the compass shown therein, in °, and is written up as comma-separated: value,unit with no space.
190,°
